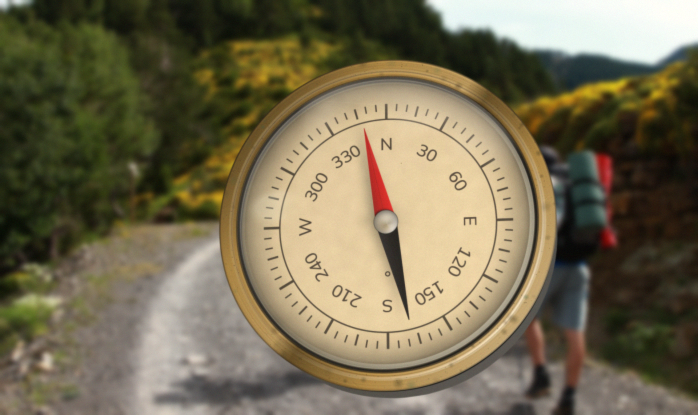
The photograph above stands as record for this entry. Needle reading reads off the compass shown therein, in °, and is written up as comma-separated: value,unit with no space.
347.5,°
